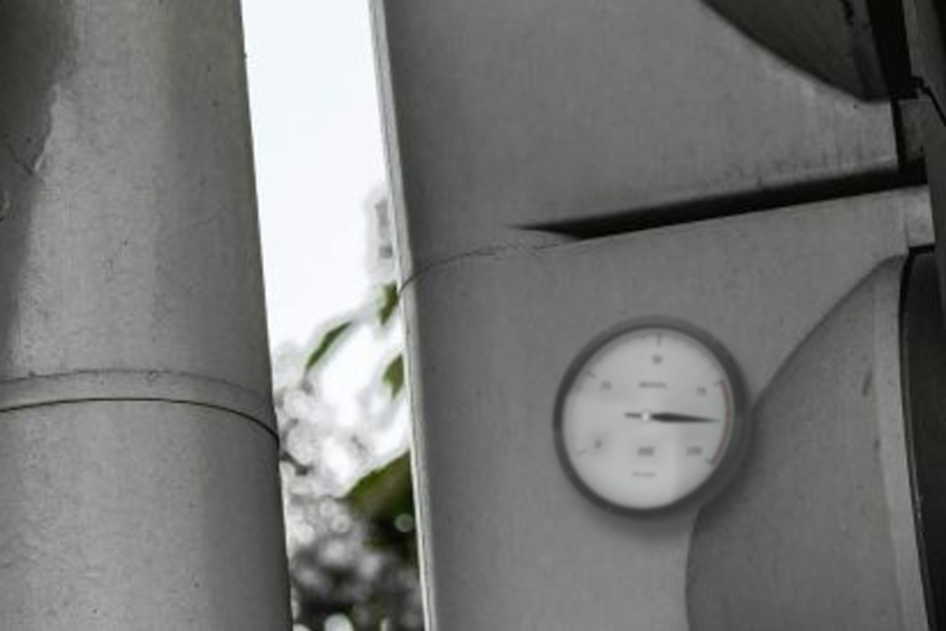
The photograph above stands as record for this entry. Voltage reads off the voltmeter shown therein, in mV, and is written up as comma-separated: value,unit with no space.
87.5,mV
